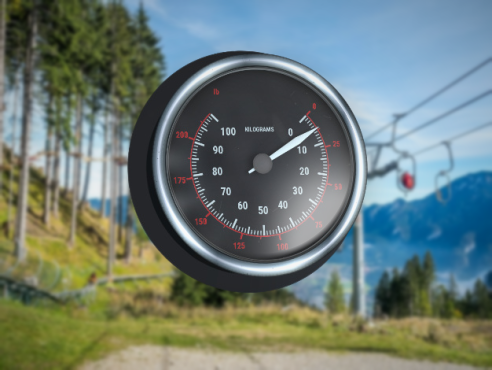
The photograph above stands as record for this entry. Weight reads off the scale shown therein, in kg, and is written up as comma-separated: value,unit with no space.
5,kg
